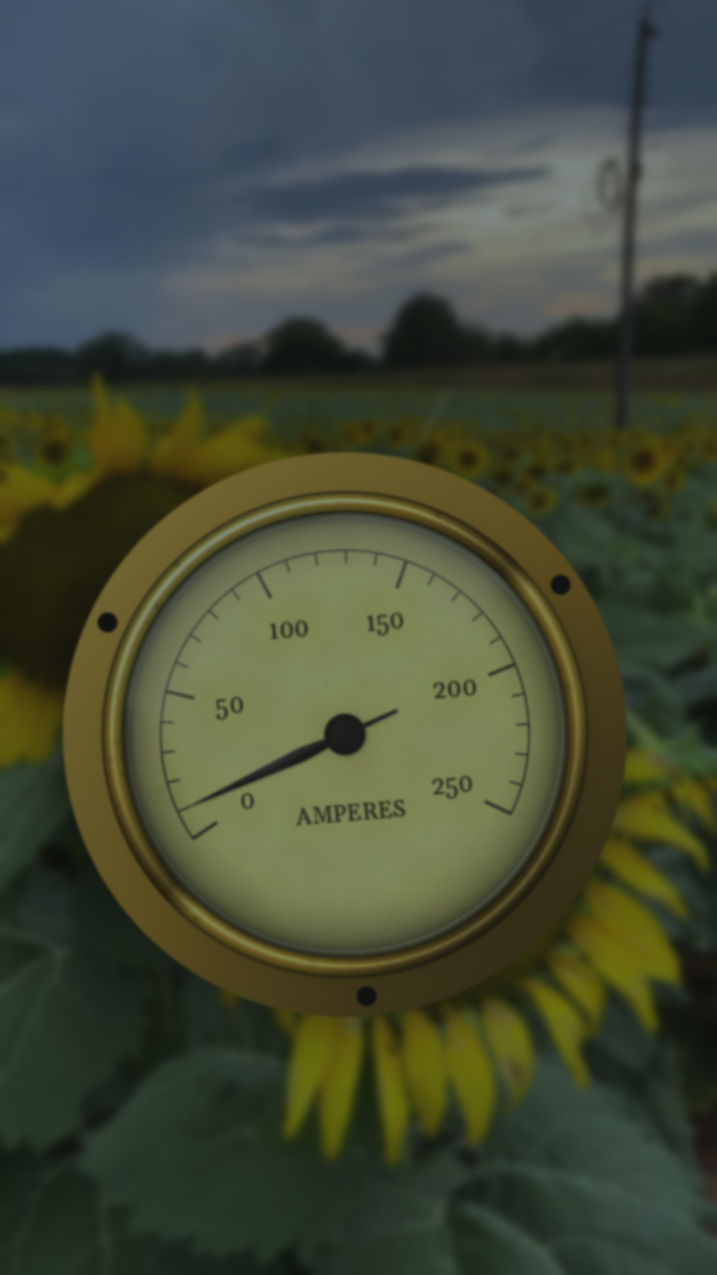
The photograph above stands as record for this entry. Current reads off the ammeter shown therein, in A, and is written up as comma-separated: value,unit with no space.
10,A
